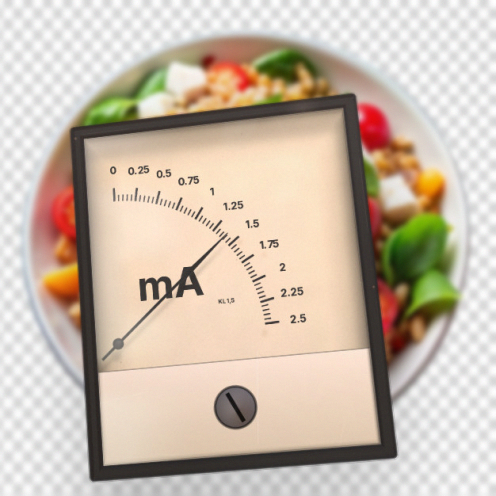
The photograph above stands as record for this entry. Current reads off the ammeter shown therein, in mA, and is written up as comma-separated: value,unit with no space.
1.4,mA
